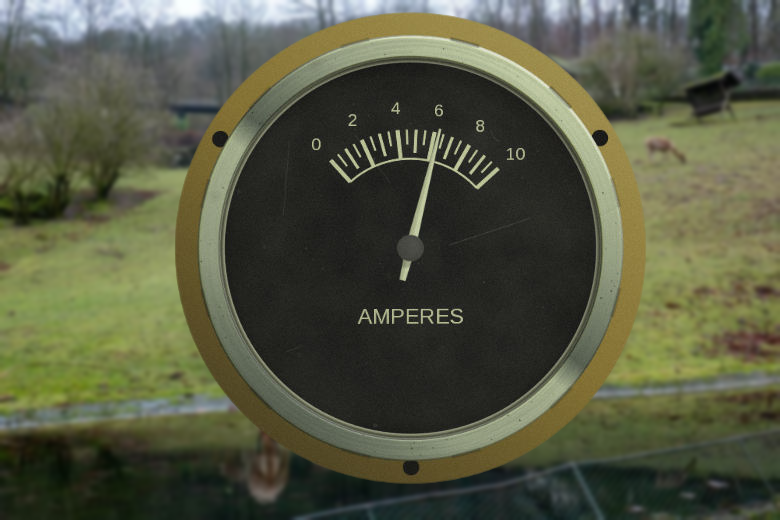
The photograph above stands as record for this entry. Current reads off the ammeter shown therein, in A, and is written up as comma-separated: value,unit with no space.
6.25,A
